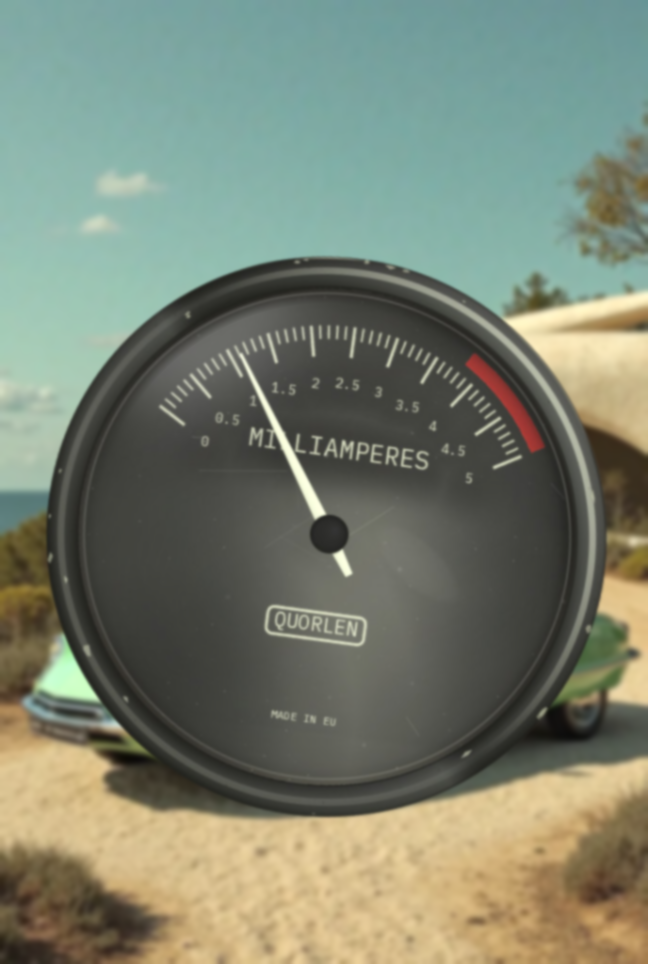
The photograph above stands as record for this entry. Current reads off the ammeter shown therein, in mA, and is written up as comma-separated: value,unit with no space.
1.1,mA
